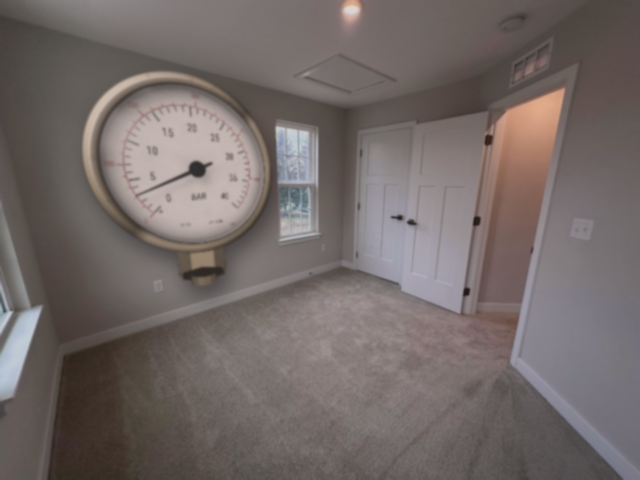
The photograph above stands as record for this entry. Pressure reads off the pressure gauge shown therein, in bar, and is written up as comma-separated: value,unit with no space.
3,bar
